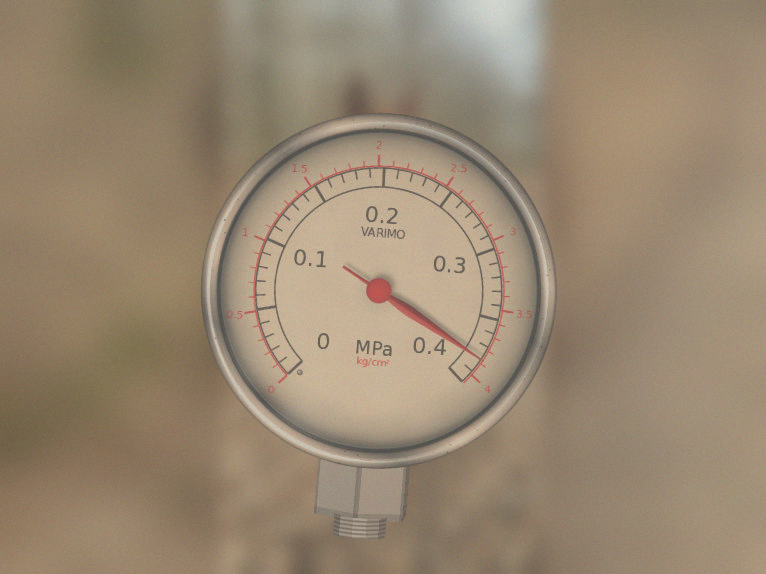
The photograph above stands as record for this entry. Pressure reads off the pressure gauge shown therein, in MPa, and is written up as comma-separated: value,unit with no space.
0.38,MPa
